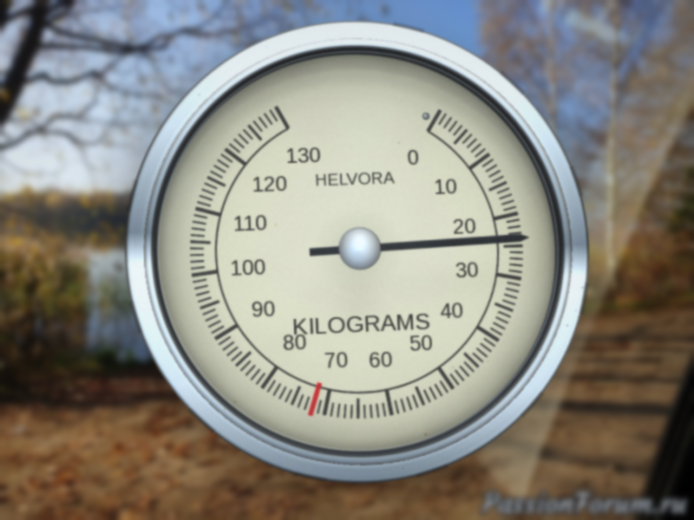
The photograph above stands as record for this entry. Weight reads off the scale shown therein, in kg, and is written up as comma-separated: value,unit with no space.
24,kg
